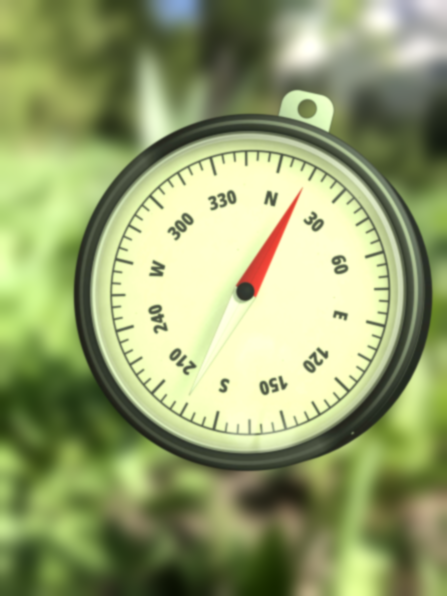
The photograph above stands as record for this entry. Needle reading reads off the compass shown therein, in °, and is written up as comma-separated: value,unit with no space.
15,°
